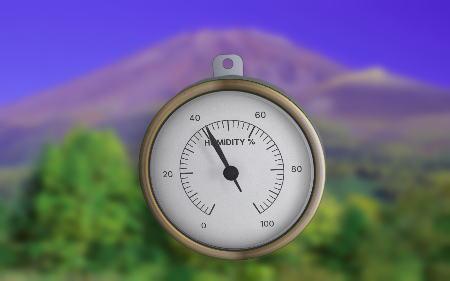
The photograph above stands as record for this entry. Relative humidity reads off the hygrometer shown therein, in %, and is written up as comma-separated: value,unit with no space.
42,%
